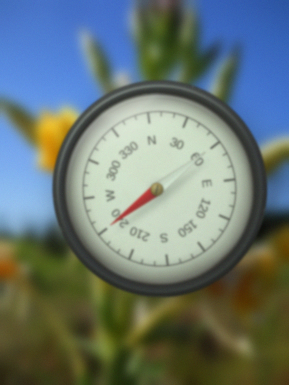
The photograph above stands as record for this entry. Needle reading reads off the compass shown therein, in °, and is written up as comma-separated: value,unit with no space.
240,°
